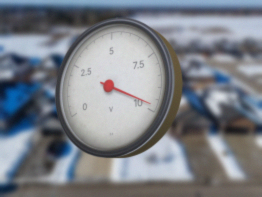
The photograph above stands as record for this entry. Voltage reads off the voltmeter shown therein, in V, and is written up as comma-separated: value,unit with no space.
9.75,V
